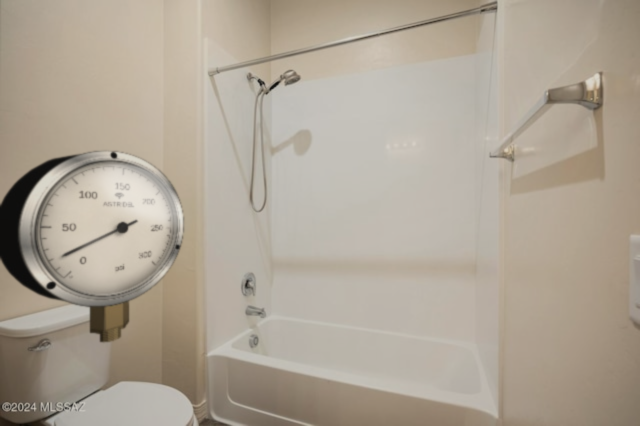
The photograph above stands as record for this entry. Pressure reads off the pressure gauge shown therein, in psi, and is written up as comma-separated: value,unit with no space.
20,psi
